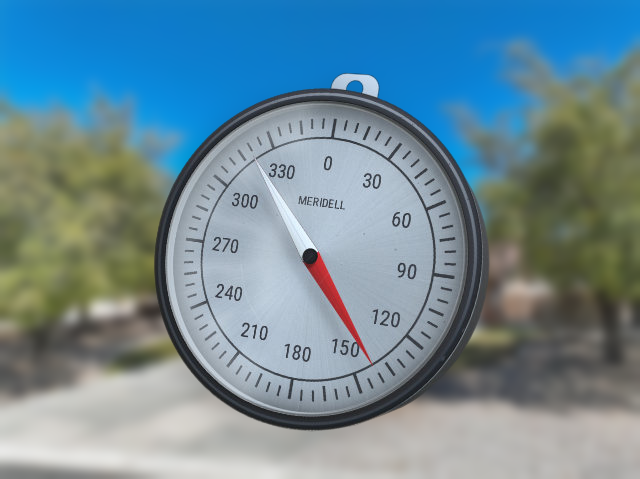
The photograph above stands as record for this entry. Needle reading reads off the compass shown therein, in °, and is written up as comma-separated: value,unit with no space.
140,°
